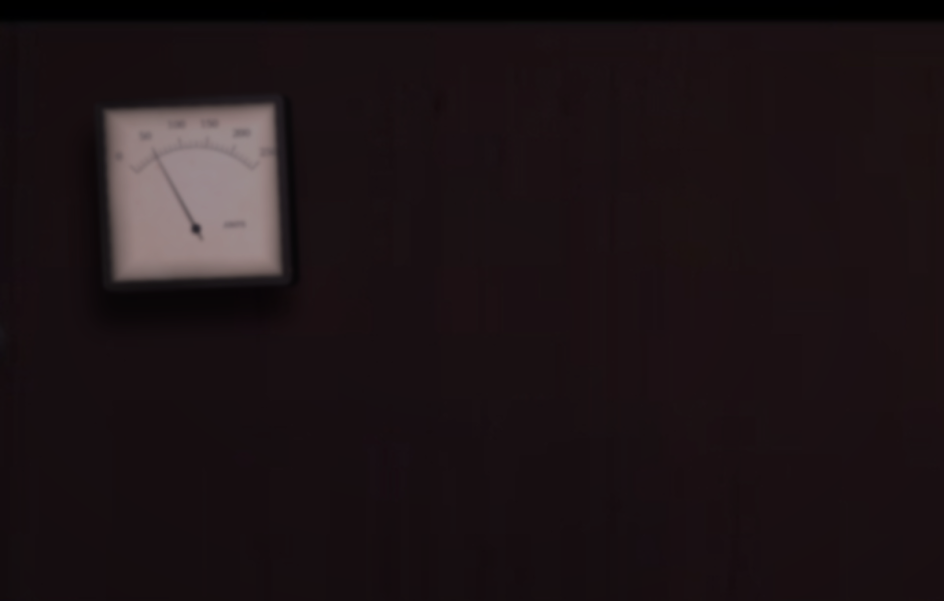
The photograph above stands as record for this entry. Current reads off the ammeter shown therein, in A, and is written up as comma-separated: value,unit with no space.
50,A
